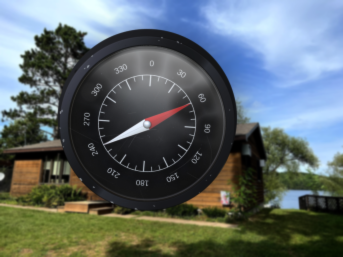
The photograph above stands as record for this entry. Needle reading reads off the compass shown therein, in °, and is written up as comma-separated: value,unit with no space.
60,°
